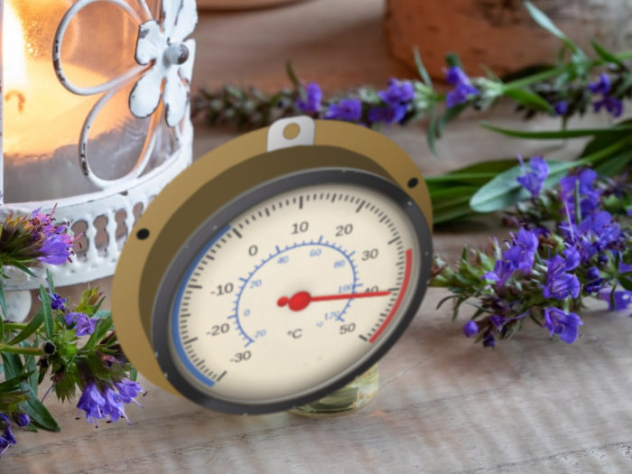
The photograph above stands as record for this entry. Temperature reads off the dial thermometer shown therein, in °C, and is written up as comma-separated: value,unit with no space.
40,°C
